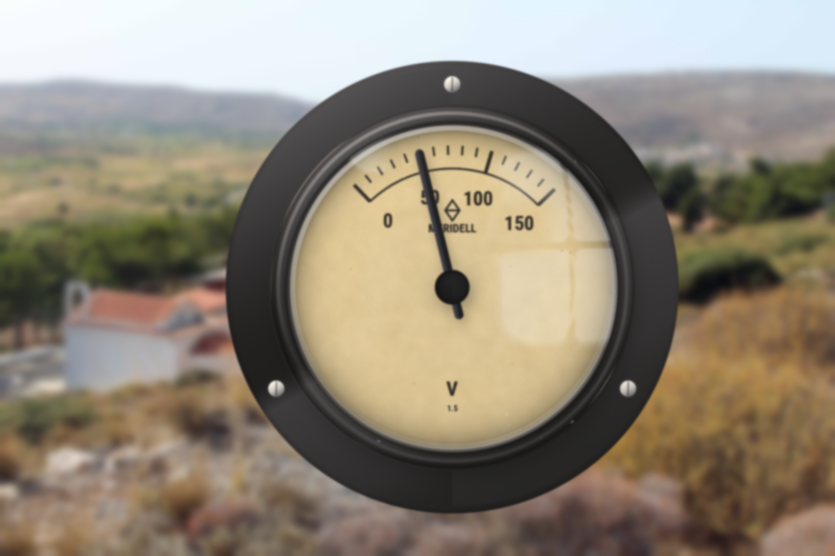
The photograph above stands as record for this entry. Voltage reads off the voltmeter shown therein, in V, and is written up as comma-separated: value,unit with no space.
50,V
